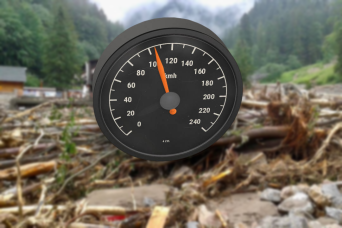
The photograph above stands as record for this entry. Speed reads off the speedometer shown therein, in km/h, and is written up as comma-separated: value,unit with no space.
105,km/h
